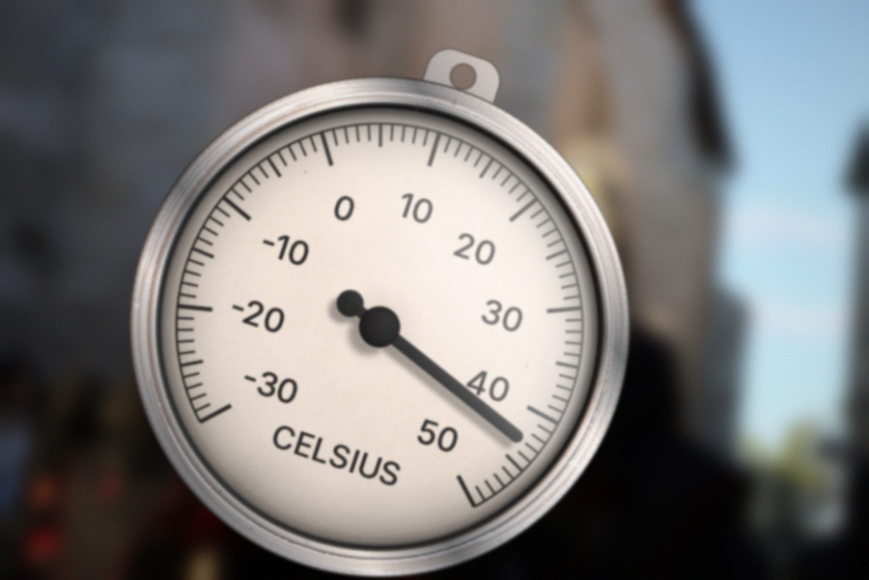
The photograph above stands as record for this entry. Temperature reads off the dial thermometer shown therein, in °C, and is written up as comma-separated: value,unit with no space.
43,°C
